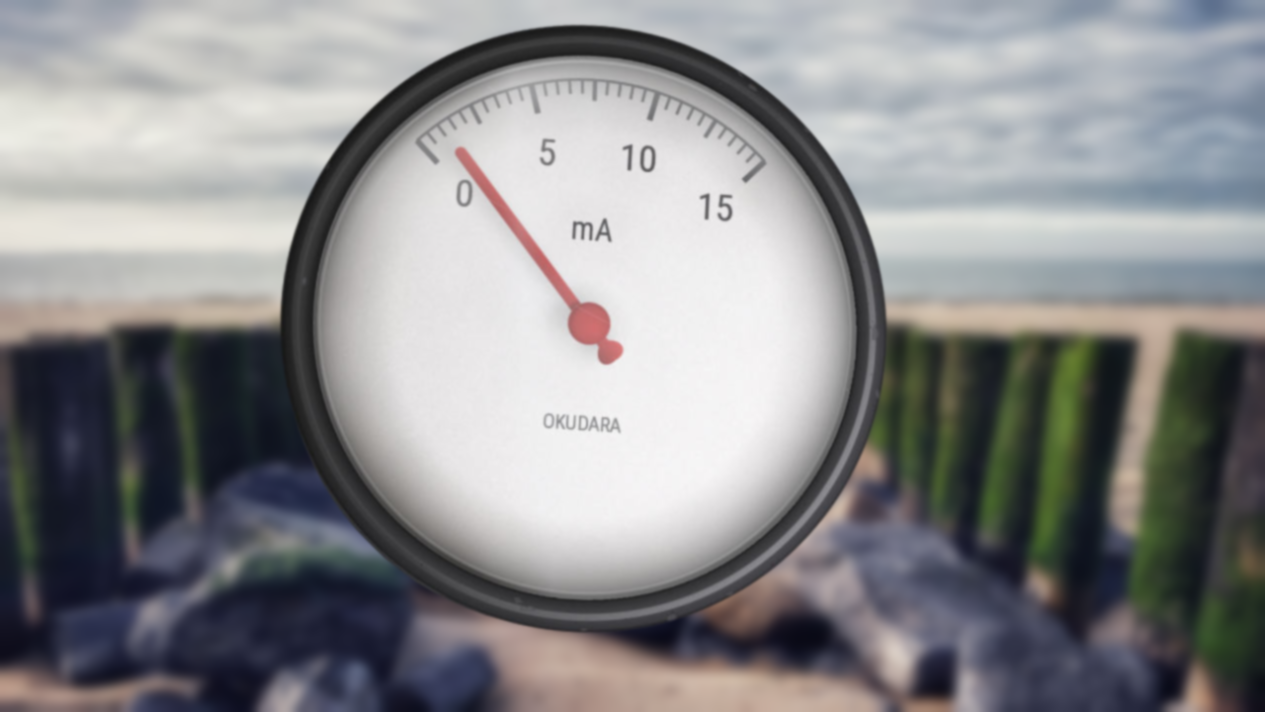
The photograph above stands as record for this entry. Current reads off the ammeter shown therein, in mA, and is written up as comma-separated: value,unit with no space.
1,mA
